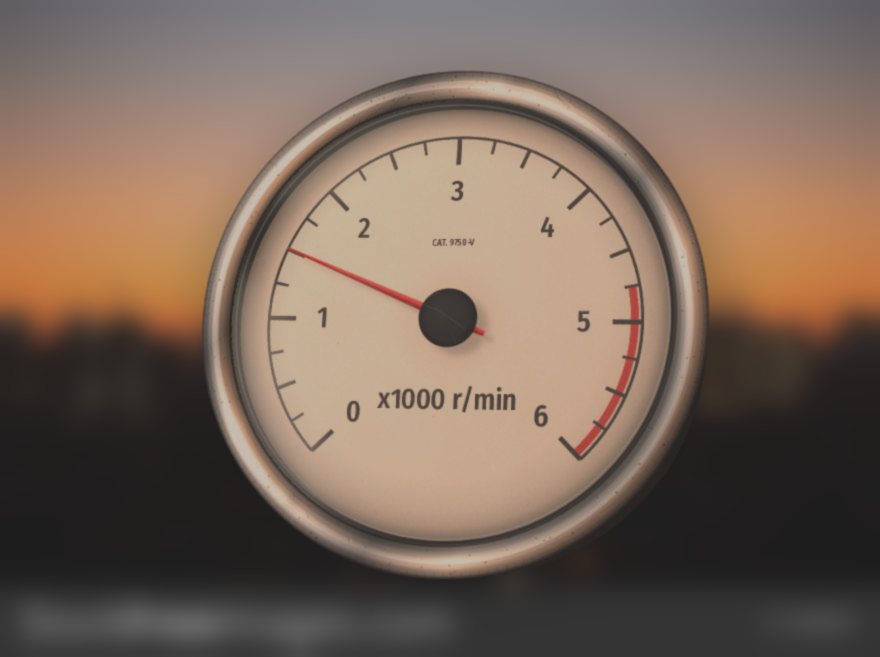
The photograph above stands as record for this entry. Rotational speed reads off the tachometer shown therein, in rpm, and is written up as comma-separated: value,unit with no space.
1500,rpm
